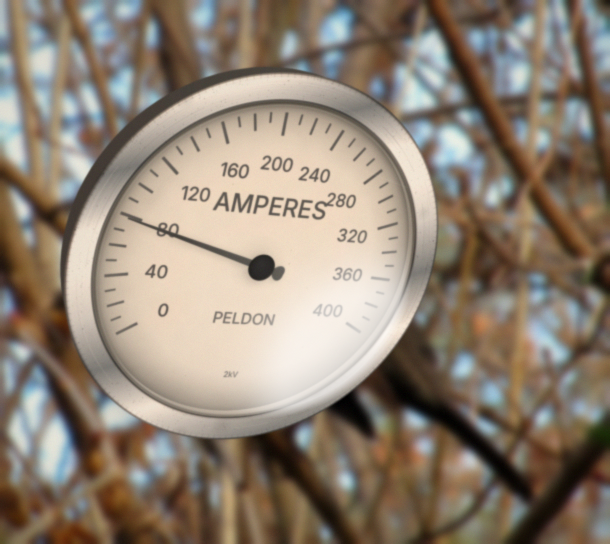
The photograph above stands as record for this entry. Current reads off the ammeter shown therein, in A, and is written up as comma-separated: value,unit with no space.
80,A
